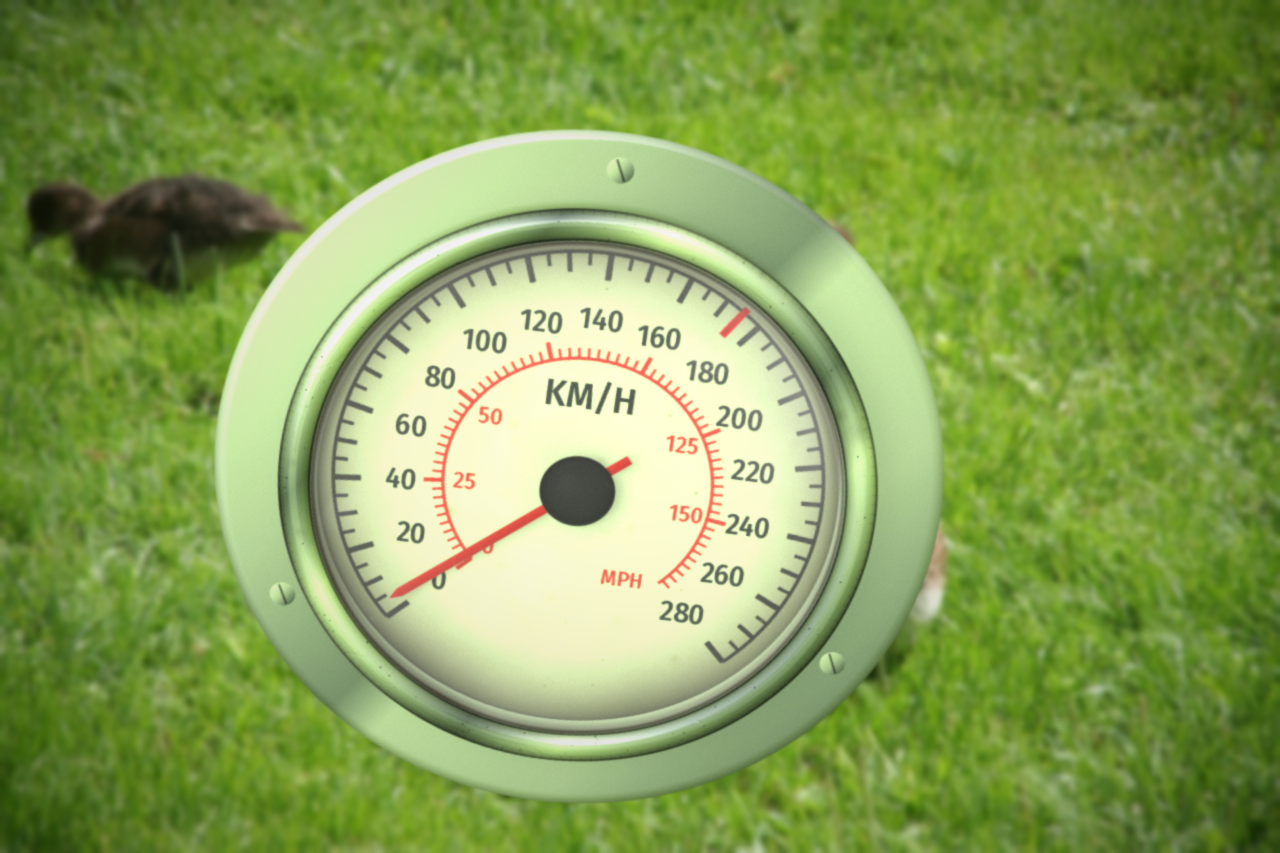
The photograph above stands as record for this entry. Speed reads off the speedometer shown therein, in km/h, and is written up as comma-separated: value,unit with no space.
5,km/h
